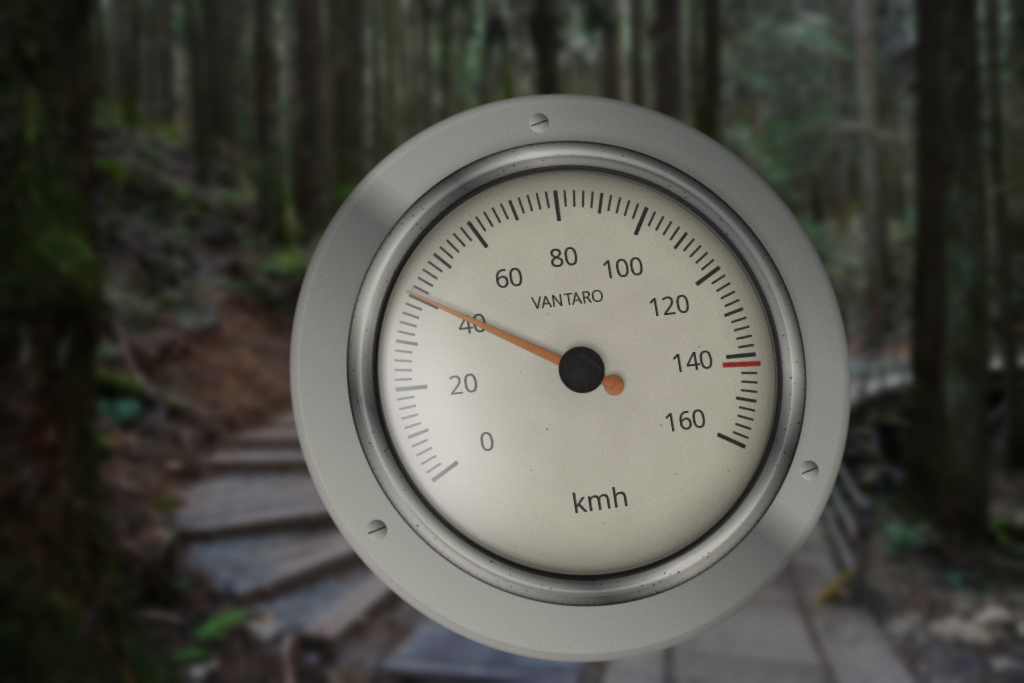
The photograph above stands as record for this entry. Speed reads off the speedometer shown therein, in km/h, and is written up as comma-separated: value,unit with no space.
40,km/h
